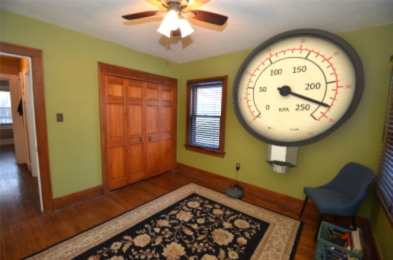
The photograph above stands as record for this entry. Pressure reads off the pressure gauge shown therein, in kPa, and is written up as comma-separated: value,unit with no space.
230,kPa
